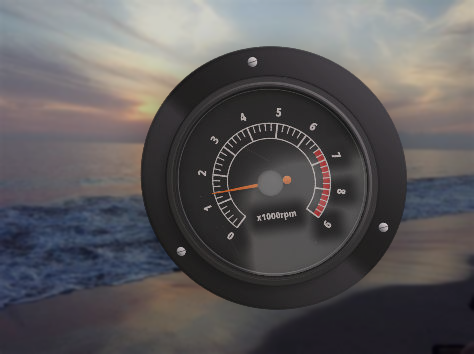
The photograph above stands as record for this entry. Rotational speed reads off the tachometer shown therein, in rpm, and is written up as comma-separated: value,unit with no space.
1400,rpm
